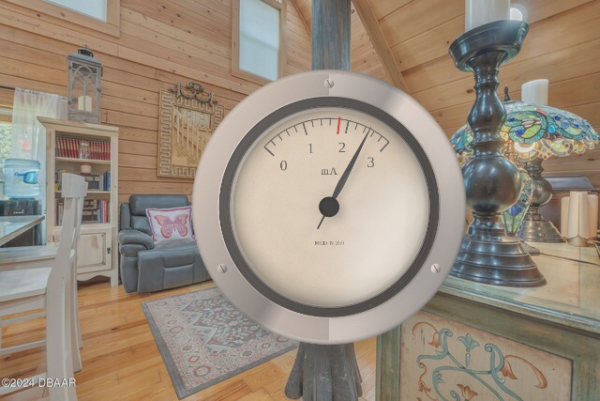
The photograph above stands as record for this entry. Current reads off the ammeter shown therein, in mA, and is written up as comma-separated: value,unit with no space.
2.5,mA
